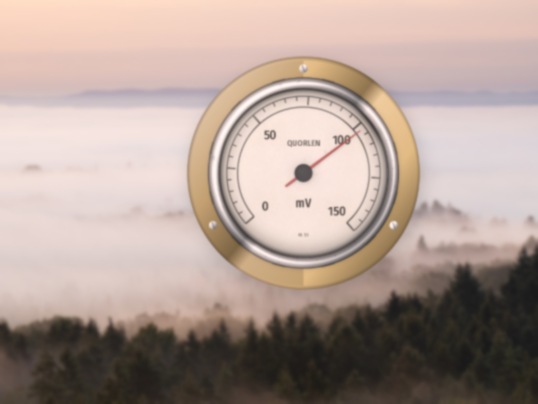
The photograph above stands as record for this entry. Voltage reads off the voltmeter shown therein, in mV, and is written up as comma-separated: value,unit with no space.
102.5,mV
